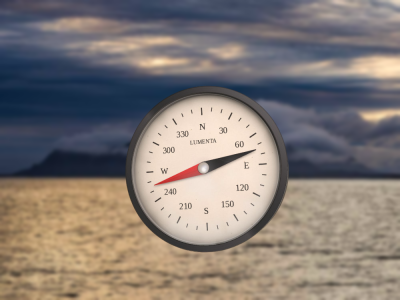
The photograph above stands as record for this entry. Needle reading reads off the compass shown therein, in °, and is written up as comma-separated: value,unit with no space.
255,°
